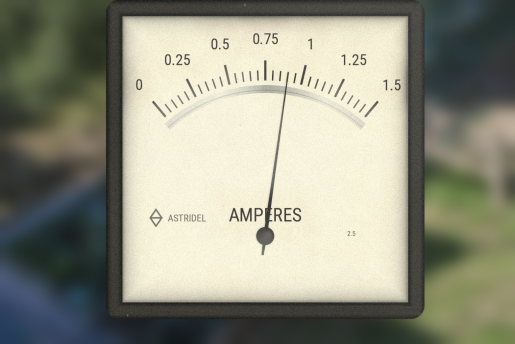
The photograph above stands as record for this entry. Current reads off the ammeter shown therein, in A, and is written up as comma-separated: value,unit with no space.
0.9,A
